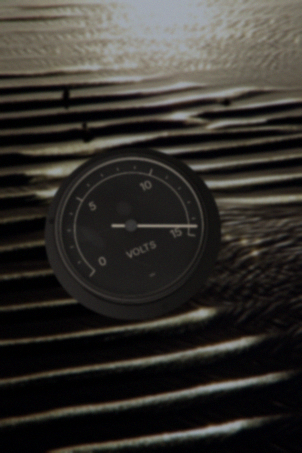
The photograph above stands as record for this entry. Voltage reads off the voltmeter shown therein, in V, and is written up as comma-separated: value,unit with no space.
14.5,V
